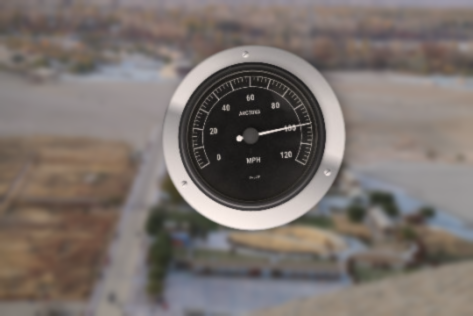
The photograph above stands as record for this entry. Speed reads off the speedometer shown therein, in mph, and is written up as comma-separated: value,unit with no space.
100,mph
